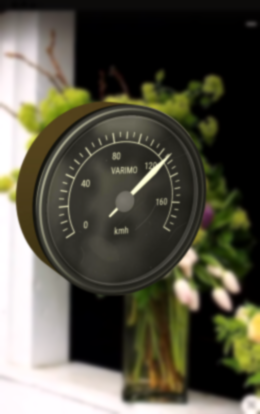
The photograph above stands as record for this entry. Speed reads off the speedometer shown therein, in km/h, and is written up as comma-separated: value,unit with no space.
125,km/h
